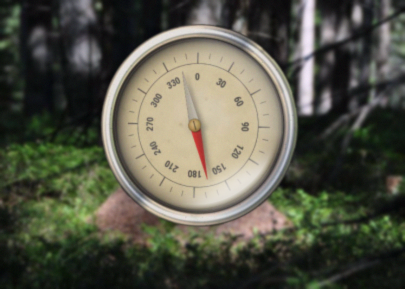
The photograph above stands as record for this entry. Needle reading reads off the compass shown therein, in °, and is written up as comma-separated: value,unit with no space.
165,°
